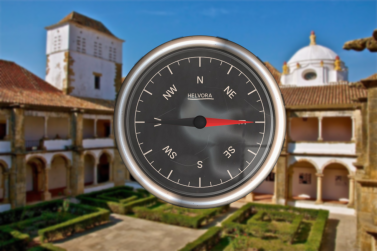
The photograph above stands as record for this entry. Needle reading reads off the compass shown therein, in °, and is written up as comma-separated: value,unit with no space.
90,°
